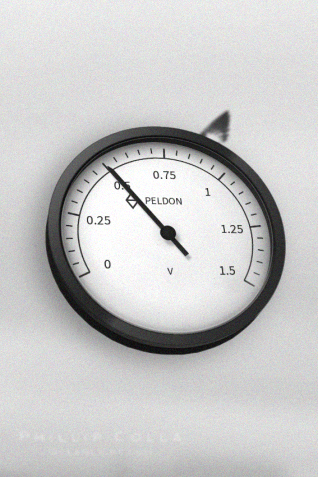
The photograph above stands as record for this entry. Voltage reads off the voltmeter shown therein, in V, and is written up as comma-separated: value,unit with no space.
0.5,V
